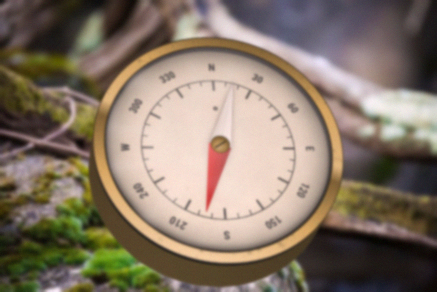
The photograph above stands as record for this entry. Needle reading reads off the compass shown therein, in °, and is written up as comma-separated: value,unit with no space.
195,°
